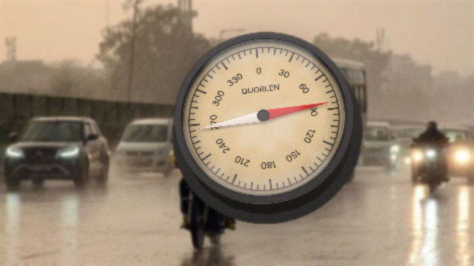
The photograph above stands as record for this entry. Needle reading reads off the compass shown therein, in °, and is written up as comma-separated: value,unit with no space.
85,°
